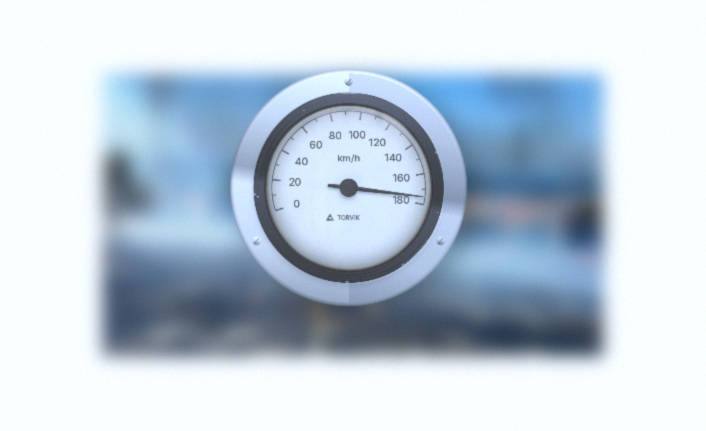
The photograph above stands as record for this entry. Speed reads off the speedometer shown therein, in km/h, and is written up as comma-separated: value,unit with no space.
175,km/h
